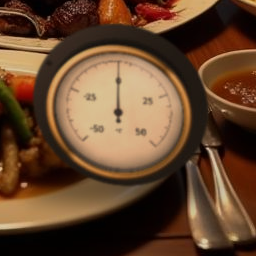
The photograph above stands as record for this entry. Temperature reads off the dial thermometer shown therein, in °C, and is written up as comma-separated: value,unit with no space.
0,°C
